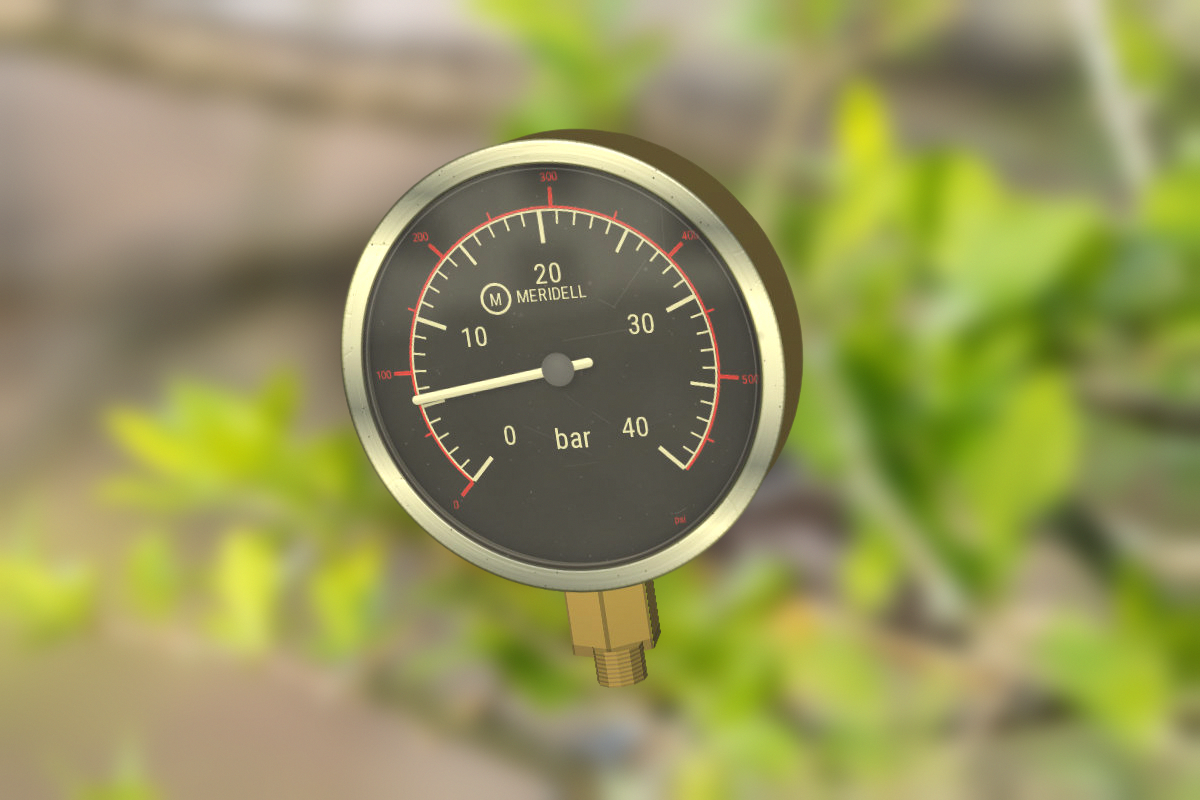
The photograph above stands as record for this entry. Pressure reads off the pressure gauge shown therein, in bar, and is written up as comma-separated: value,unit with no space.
5.5,bar
